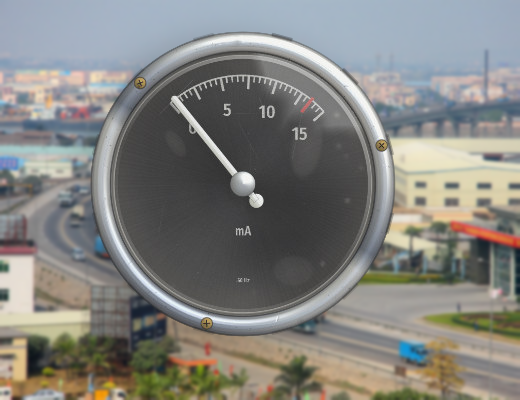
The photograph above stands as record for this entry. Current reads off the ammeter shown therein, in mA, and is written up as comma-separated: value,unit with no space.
0.5,mA
